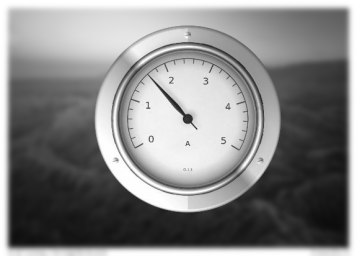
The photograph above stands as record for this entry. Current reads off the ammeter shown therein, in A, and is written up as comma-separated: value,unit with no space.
1.6,A
